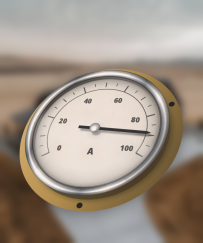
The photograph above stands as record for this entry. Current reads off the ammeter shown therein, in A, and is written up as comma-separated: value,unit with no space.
90,A
